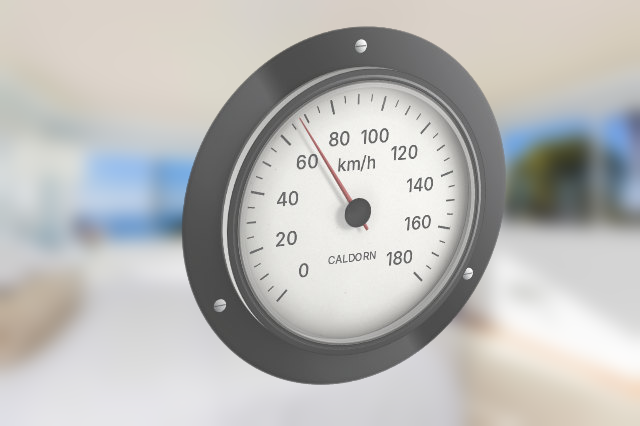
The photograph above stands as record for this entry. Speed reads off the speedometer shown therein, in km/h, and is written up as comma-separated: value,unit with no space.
67.5,km/h
